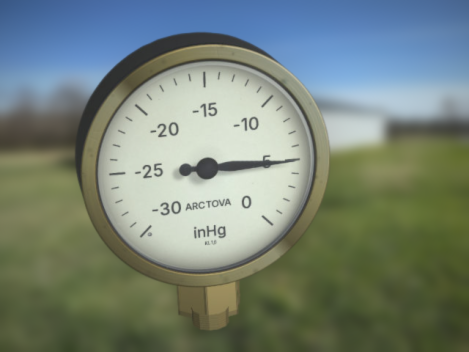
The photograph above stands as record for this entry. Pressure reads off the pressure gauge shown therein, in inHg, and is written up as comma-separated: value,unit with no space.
-5,inHg
